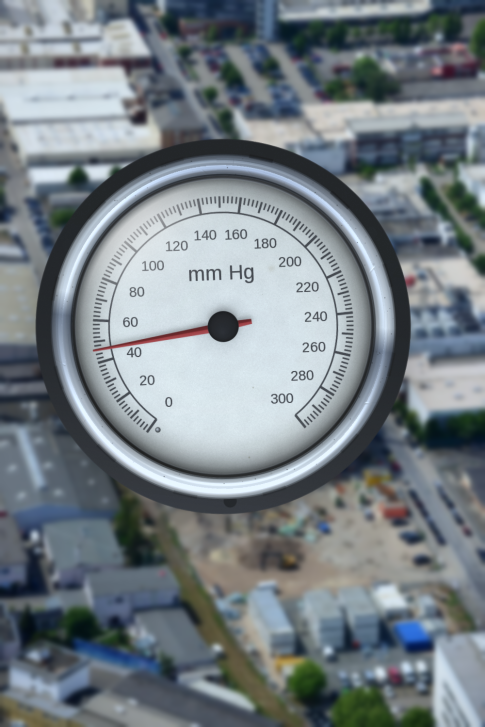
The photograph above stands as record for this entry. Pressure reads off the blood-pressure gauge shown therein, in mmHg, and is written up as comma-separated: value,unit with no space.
46,mmHg
